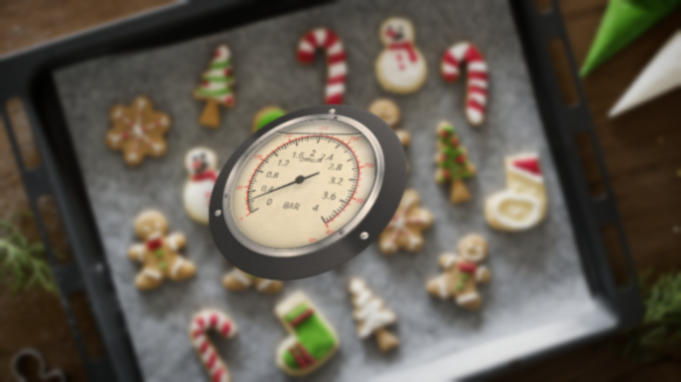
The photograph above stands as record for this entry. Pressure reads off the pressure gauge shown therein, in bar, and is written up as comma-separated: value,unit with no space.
0.2,bar
